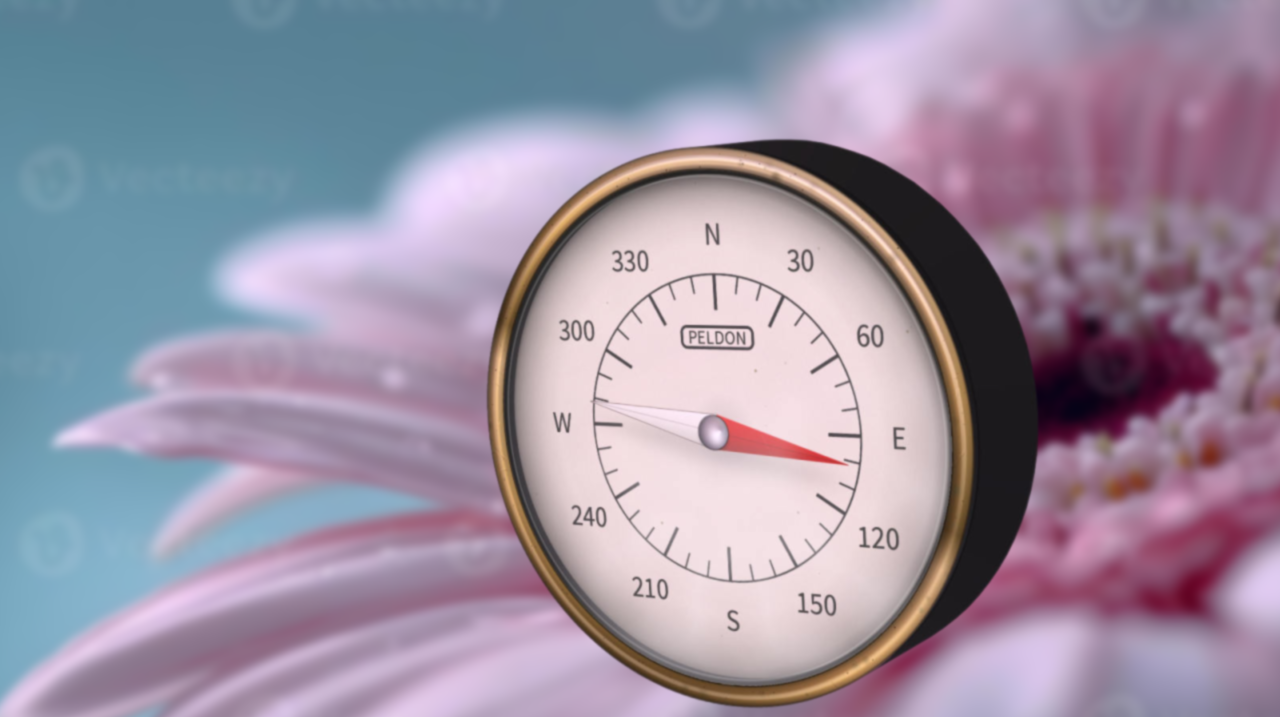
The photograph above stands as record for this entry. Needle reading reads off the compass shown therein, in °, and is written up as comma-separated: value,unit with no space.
100,°
